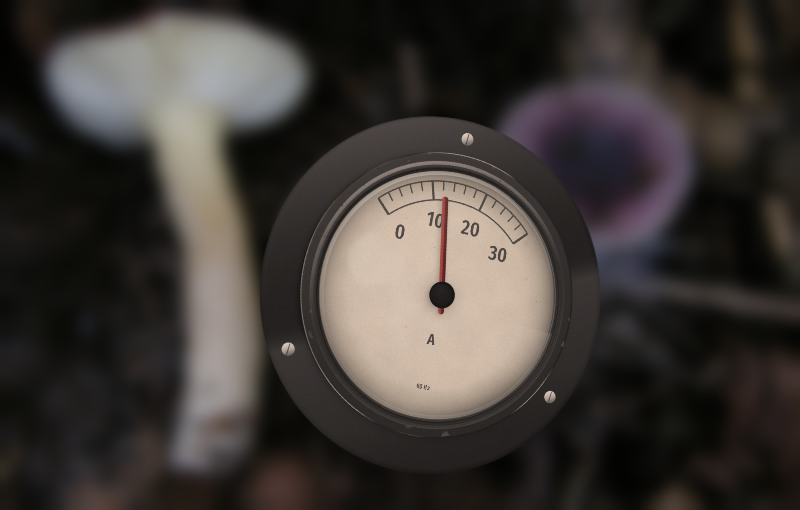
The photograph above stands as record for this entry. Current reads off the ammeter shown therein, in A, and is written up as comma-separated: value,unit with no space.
12,A
